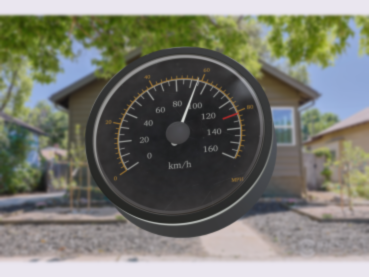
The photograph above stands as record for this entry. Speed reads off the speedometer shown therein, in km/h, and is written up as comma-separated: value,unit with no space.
95,km/h
